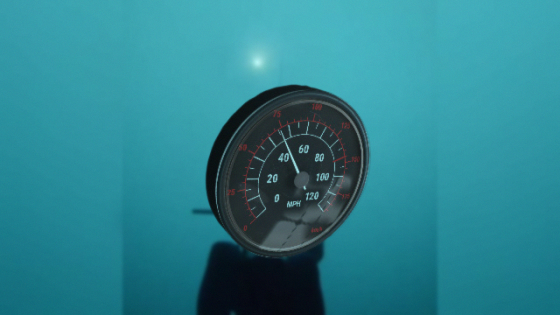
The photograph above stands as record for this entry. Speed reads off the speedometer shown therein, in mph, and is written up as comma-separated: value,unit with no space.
45,mph
